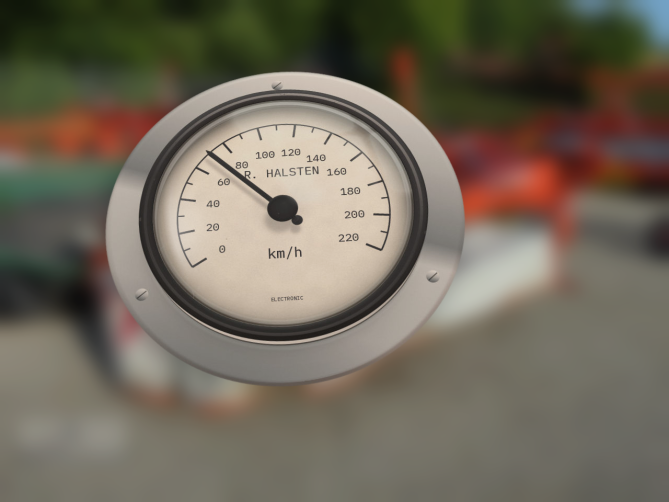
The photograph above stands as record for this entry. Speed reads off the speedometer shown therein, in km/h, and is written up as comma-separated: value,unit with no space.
70,km/h
